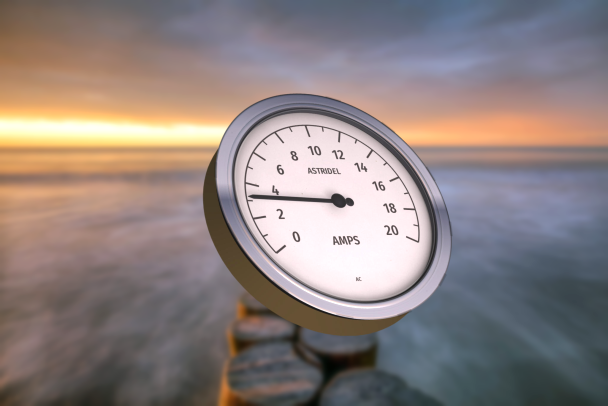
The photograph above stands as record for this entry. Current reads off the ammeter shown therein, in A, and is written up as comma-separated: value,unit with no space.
3,A
